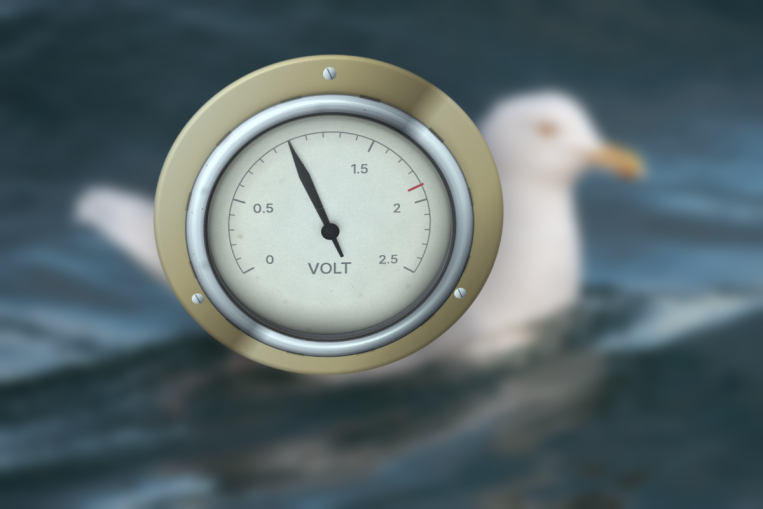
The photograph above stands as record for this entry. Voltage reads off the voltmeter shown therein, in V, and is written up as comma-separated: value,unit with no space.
1,V
